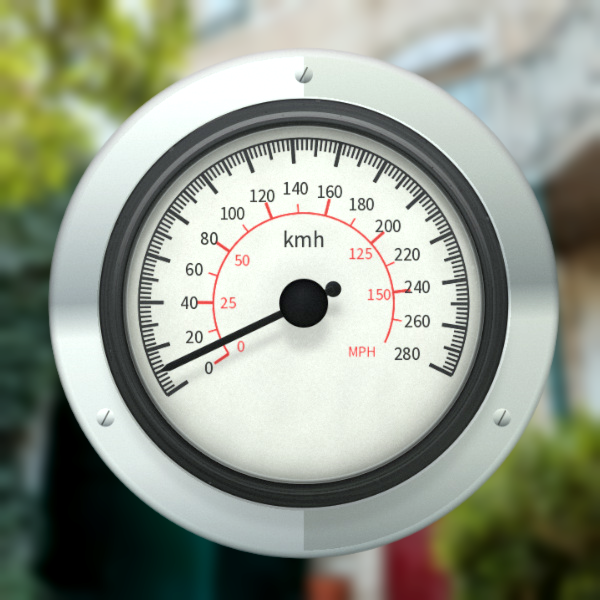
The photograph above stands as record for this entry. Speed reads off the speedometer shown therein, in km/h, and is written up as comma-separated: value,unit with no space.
10,km/h
